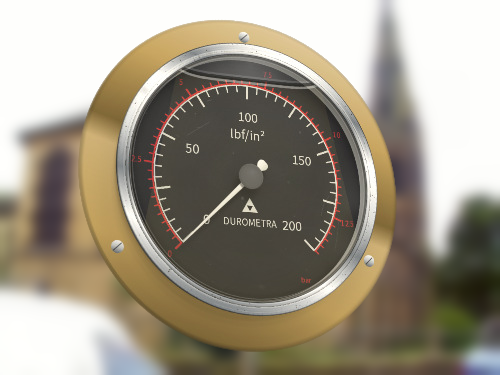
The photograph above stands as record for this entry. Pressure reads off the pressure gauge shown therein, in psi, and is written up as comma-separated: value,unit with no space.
0,psi
